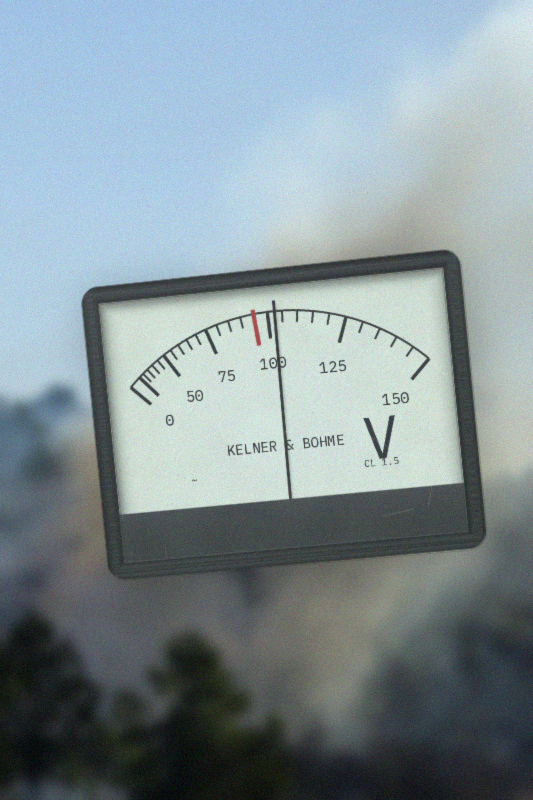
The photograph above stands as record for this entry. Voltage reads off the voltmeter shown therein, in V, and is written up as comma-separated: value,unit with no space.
102.5,V
